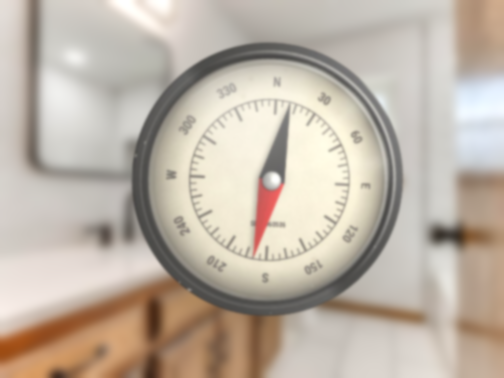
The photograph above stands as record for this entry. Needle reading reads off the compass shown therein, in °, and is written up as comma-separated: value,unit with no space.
190,°
